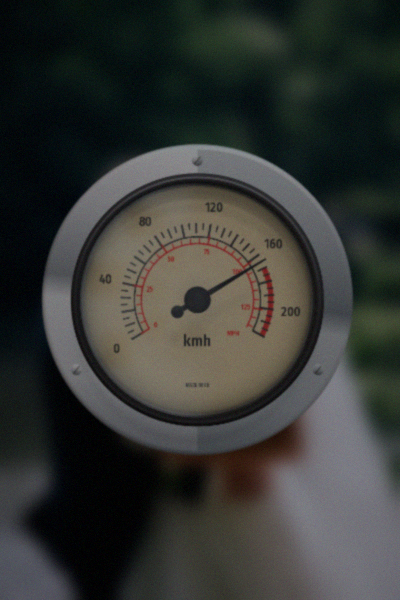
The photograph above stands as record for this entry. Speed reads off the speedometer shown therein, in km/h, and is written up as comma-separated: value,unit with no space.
165,km/h
